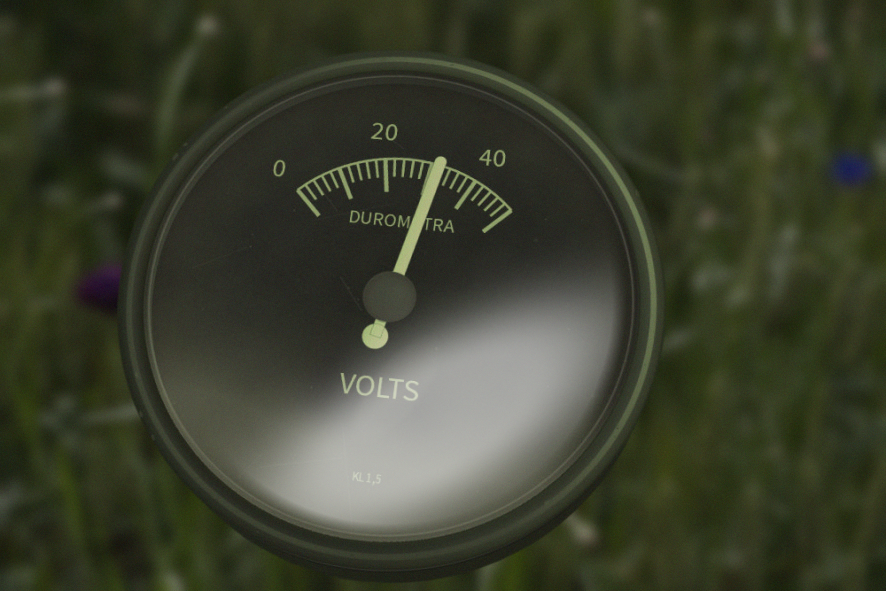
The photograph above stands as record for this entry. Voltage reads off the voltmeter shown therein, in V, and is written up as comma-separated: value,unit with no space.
32,V
